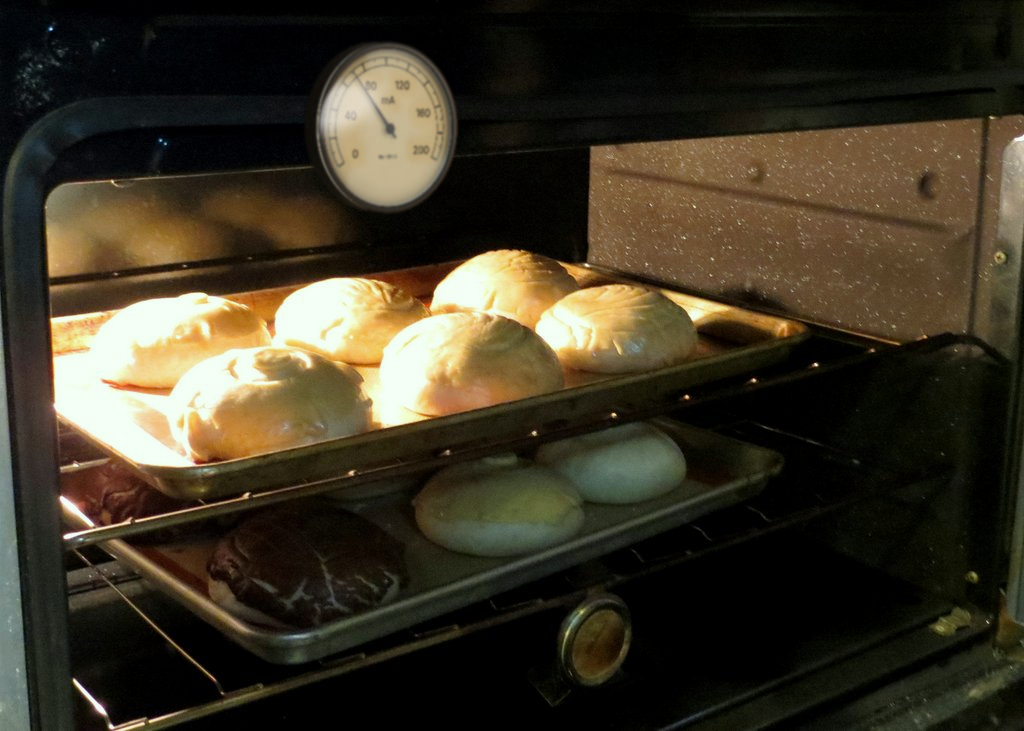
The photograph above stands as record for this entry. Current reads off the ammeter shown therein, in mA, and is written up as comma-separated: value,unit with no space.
70,mA
